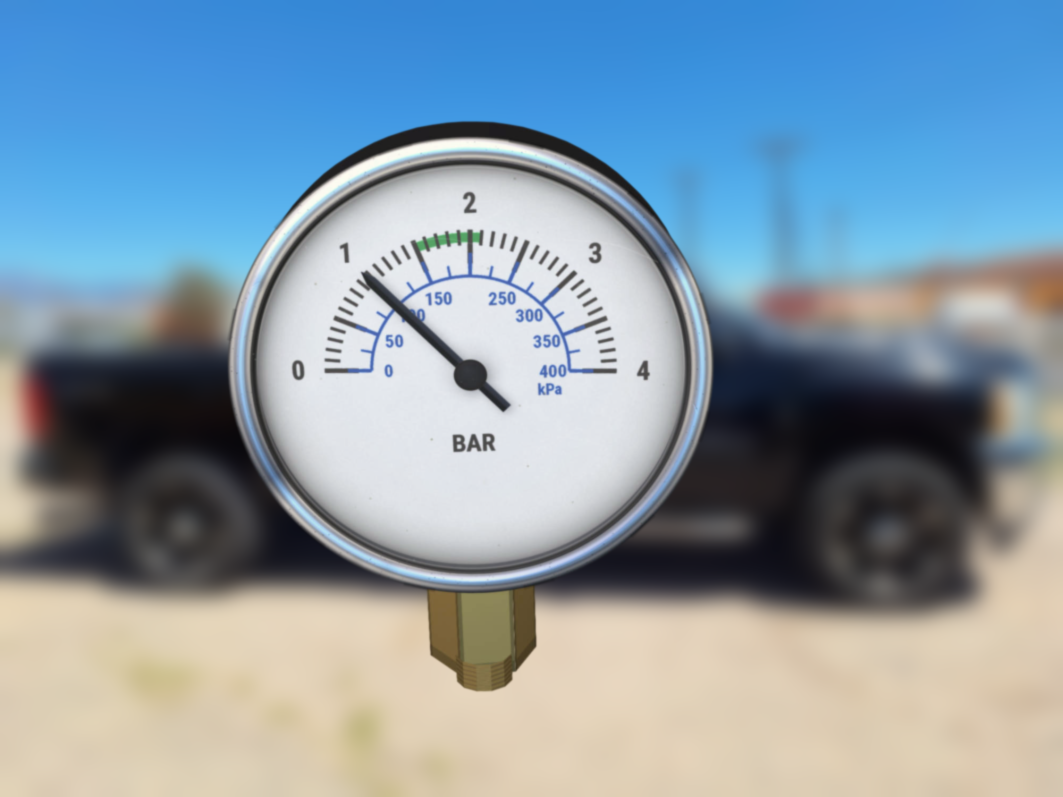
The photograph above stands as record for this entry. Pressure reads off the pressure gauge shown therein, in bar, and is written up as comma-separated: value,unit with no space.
1,bar
